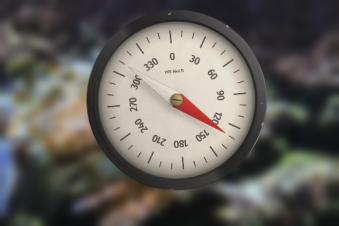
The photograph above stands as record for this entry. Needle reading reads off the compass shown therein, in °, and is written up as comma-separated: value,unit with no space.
130,°
